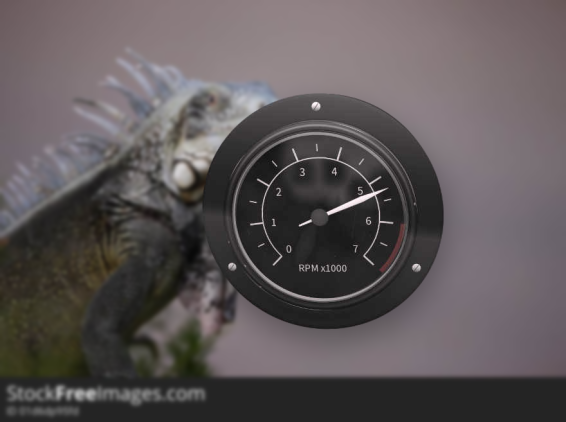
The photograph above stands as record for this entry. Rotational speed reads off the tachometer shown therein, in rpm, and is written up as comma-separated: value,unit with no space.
5250,rpm
